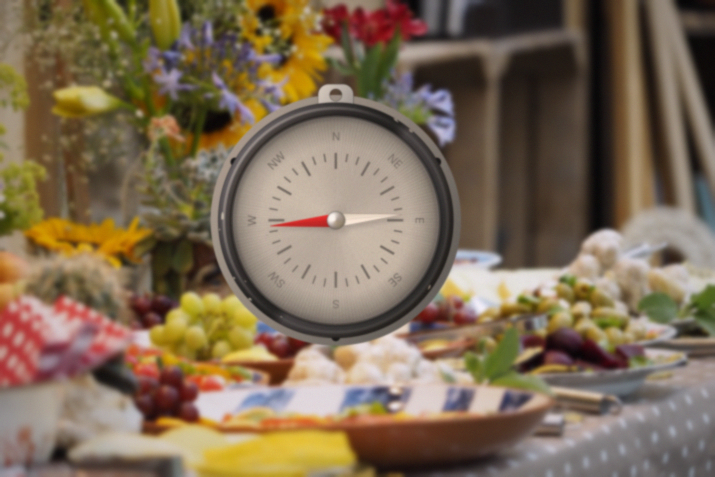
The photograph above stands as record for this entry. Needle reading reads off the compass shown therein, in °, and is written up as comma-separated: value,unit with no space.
265,°
